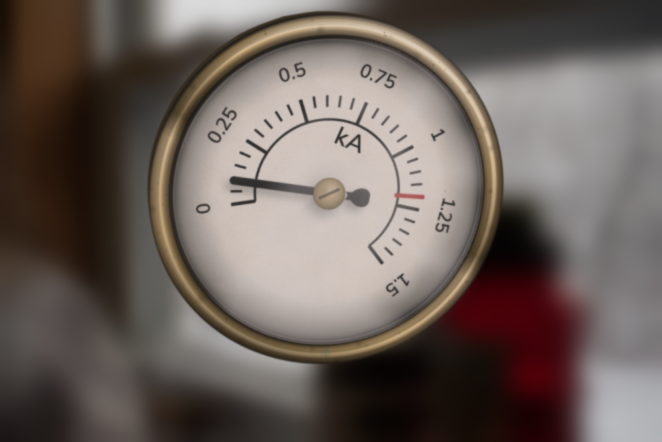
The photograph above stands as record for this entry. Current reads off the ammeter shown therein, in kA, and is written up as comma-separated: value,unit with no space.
0.1,kA
